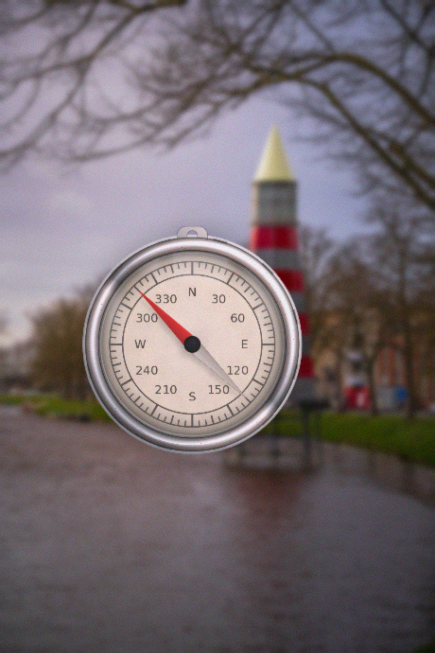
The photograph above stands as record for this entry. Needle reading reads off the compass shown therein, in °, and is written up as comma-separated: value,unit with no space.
315,°
